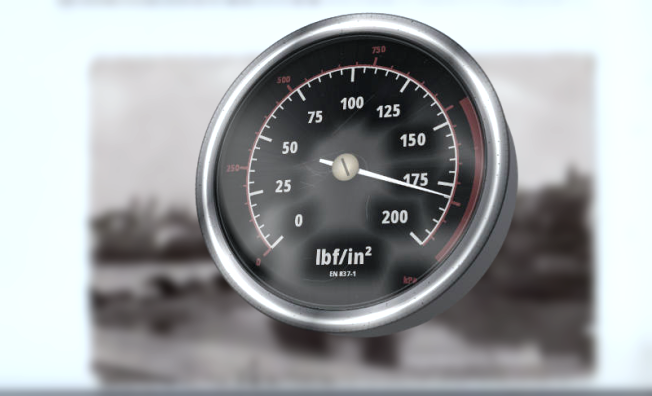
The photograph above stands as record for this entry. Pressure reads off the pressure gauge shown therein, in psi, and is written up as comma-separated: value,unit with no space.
180,psi
